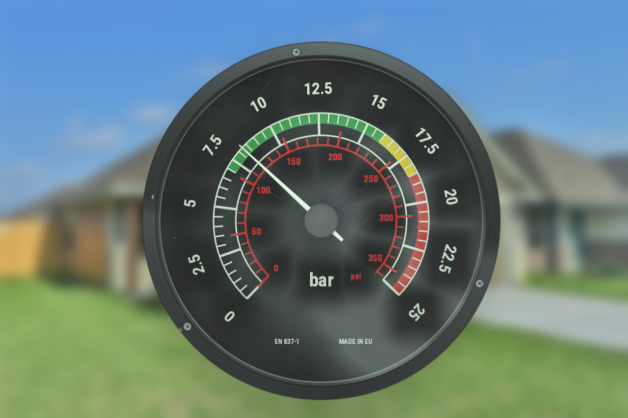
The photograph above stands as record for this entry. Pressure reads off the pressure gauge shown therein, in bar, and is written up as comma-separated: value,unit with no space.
8.25,bar
